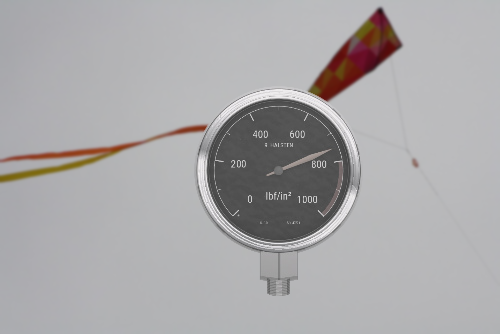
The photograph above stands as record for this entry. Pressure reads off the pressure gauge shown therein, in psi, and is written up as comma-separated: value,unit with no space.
750,psi
